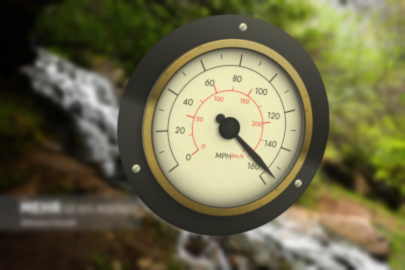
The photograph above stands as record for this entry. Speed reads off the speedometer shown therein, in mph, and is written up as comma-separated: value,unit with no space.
155,mph
